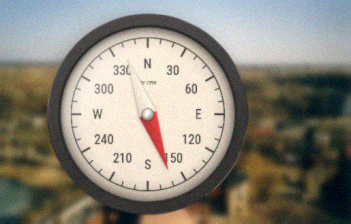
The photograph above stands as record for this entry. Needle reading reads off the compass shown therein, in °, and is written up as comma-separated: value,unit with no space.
160,°
